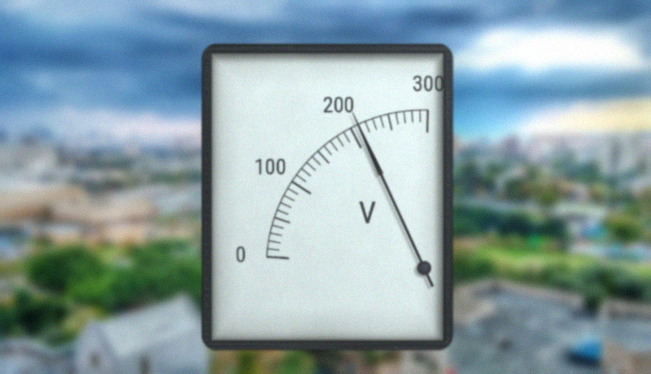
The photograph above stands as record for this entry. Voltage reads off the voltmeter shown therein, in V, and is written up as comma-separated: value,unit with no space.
210,V
